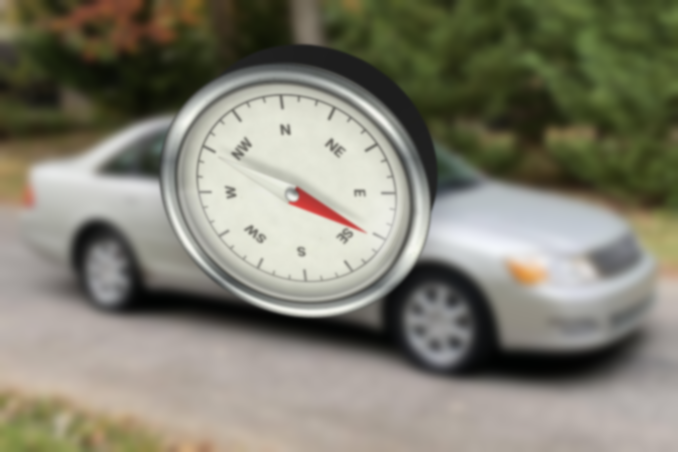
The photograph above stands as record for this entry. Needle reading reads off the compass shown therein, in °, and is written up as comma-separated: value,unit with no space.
120,°
